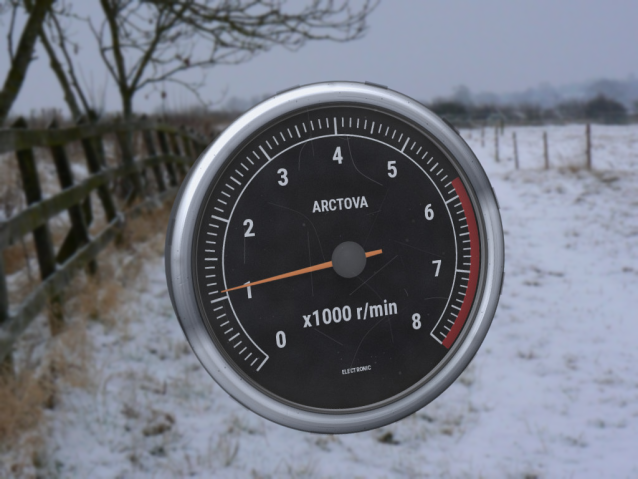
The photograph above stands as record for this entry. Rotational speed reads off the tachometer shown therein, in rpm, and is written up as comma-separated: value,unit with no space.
1100,rpm
